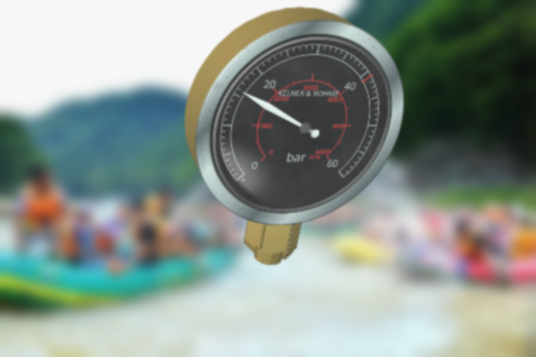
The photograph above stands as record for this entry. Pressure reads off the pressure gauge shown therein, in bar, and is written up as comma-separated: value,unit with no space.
16,bar
